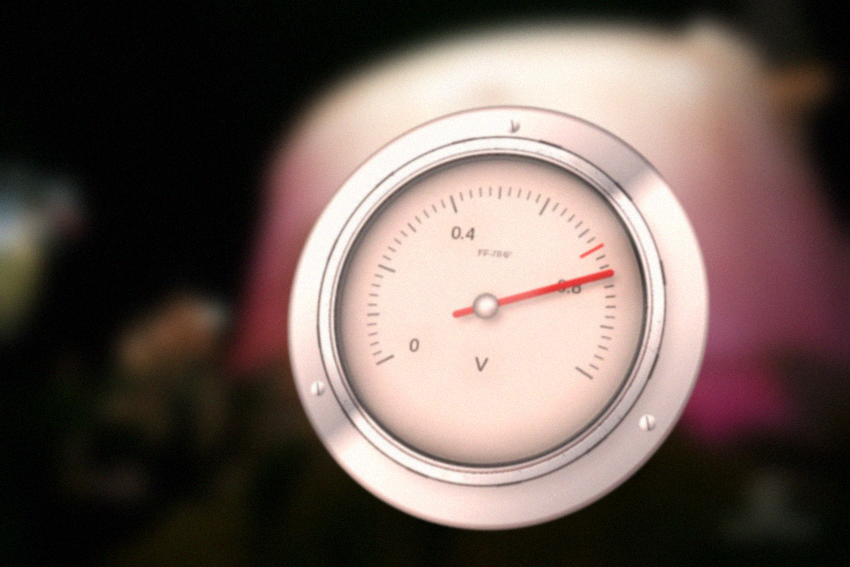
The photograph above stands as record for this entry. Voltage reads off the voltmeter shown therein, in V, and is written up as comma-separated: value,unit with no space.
0.8,V
